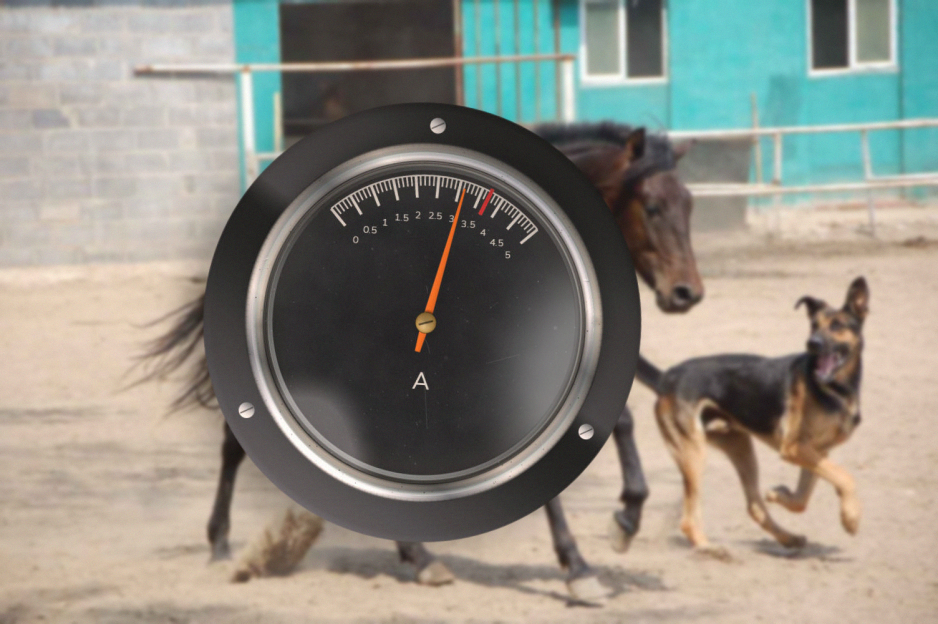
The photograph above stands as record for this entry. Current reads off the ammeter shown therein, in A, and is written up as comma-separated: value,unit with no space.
3.1,A
